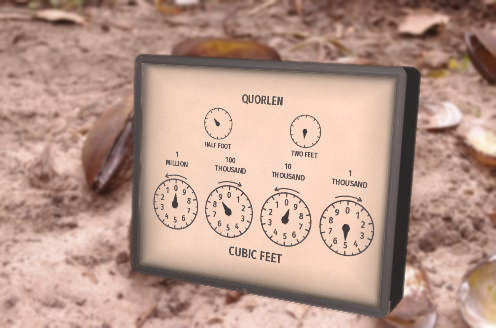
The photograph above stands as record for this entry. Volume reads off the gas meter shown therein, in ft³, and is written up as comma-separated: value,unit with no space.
989500,ft³
